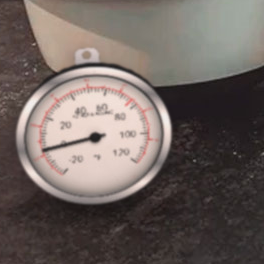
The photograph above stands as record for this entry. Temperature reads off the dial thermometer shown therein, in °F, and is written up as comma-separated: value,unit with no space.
0,°F
